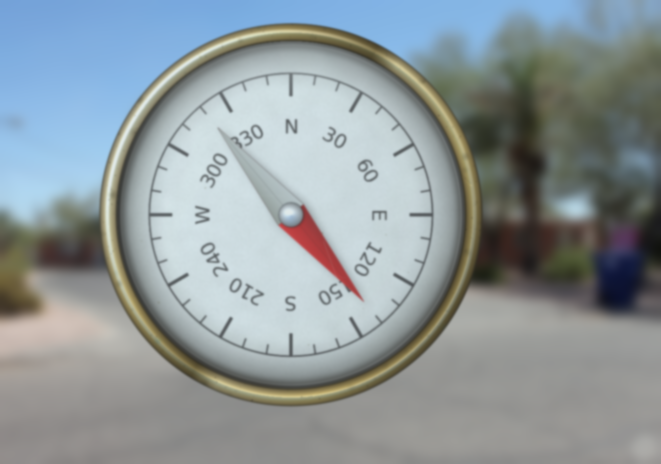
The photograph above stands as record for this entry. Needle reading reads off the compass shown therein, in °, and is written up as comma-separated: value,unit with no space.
140,°
